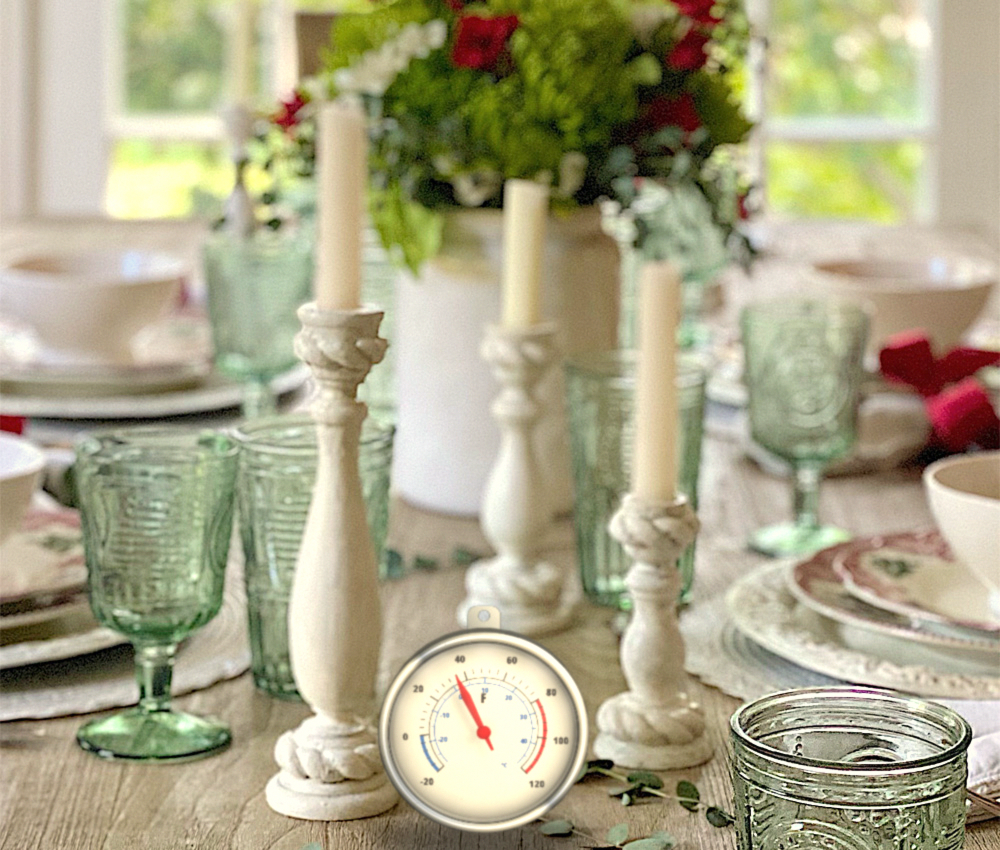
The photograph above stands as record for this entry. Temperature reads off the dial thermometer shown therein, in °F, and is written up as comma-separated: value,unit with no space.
36,°F
